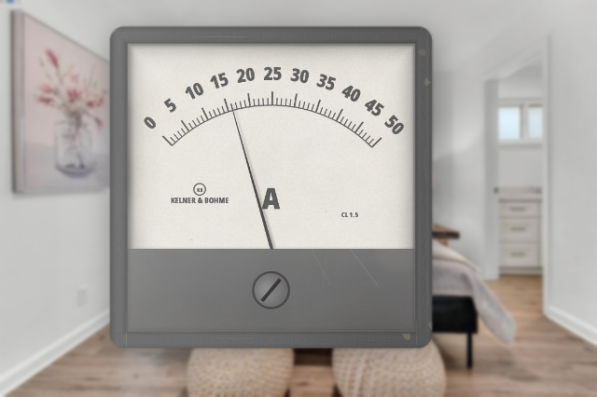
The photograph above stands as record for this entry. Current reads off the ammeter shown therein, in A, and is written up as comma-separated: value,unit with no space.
16,A
